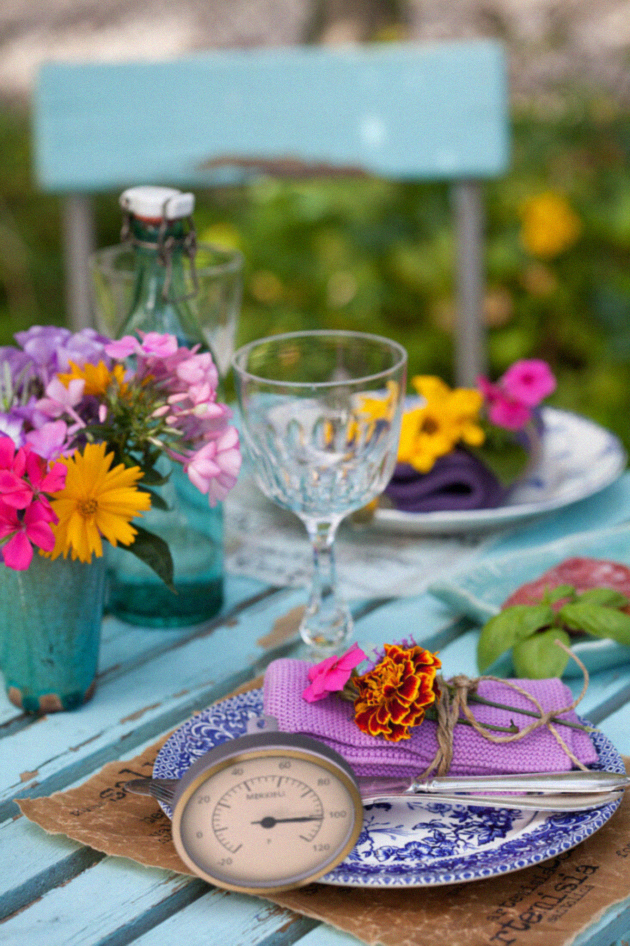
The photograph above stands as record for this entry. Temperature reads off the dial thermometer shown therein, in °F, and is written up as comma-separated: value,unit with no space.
100,°F
